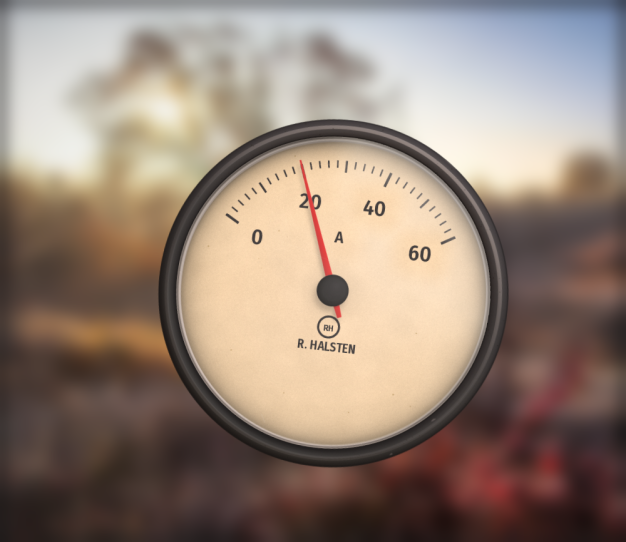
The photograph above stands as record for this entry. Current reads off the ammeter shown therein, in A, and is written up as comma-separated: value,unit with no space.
20,A
